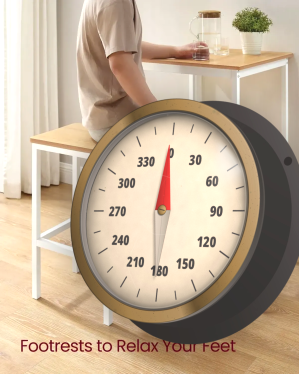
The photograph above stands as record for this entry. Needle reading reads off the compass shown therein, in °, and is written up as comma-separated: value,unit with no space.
0,°
